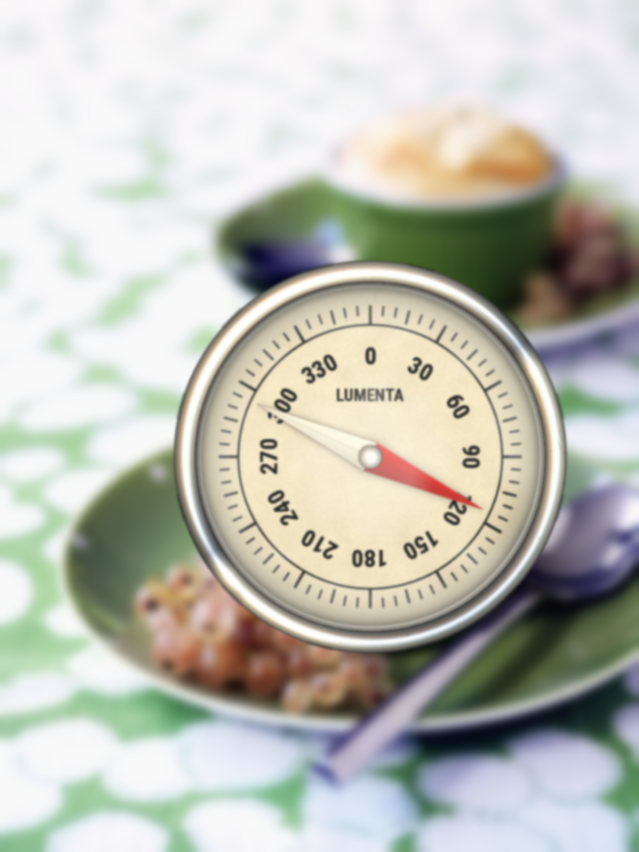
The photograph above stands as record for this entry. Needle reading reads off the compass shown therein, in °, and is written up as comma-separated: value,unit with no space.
115,°
